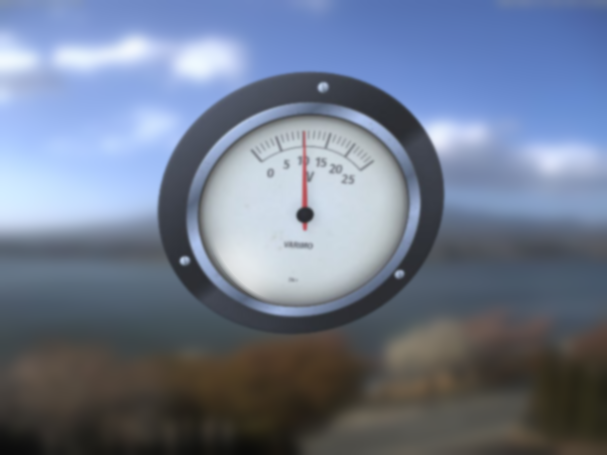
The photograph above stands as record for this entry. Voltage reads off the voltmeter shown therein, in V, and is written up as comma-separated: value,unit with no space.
10,V
